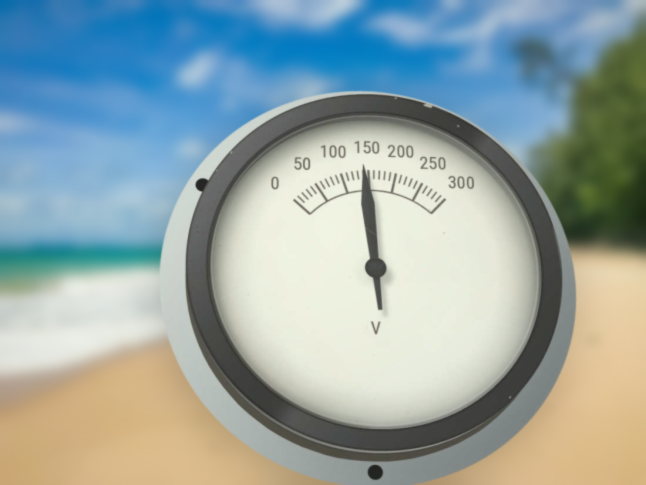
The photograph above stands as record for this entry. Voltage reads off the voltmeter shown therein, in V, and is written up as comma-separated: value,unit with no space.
140,V
